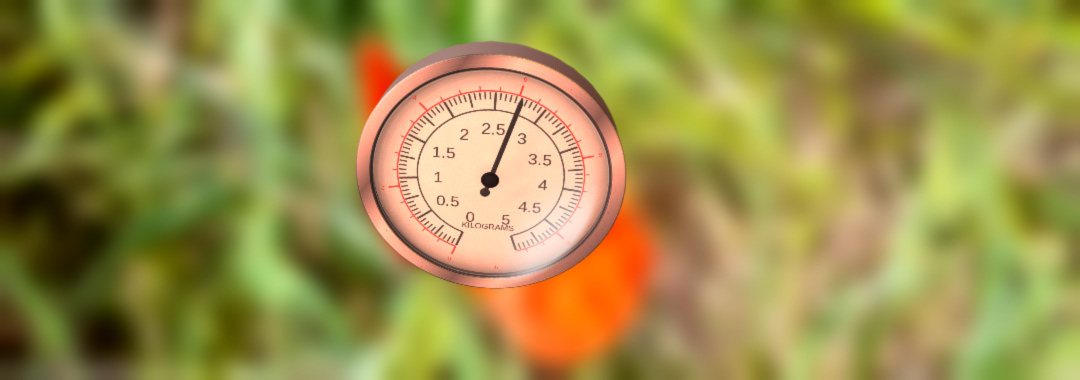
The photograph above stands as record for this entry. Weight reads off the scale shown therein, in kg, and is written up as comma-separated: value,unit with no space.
2.75,kg
